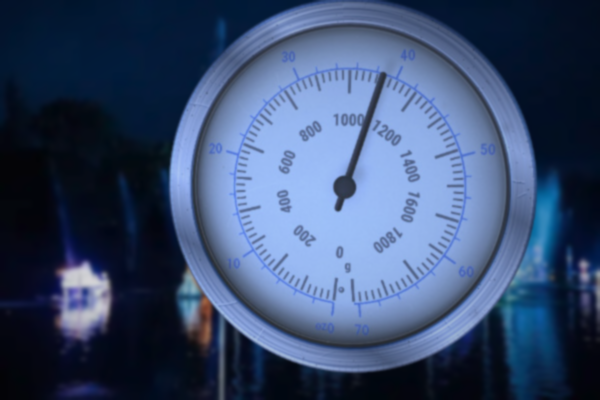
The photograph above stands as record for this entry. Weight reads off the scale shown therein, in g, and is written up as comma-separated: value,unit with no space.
1100,g
